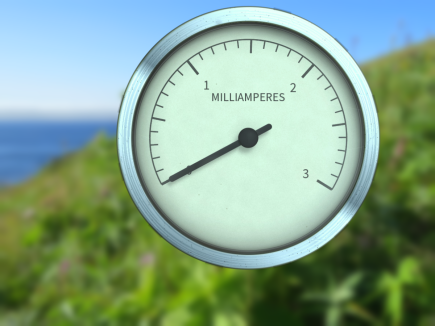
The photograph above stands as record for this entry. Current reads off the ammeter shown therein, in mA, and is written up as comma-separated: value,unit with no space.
0,mA
